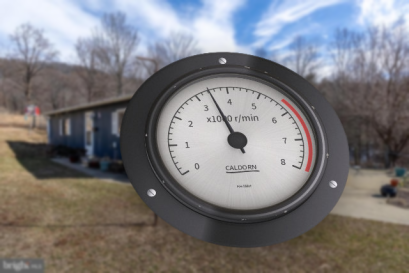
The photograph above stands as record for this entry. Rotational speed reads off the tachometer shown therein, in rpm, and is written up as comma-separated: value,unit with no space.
3400,rpm
